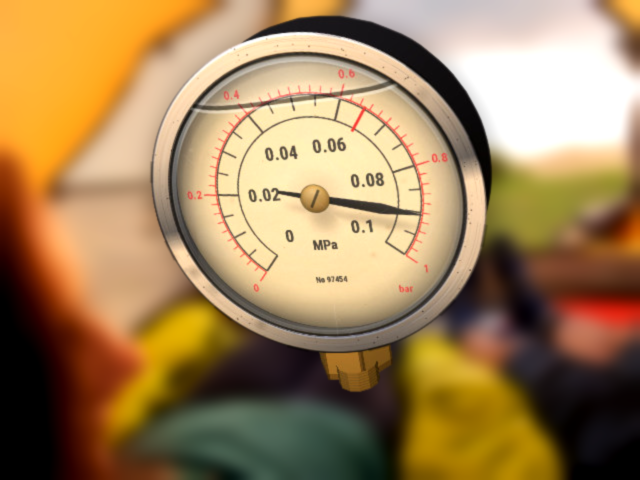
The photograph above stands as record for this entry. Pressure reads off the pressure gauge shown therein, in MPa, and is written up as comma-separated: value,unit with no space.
0.09,MPa
